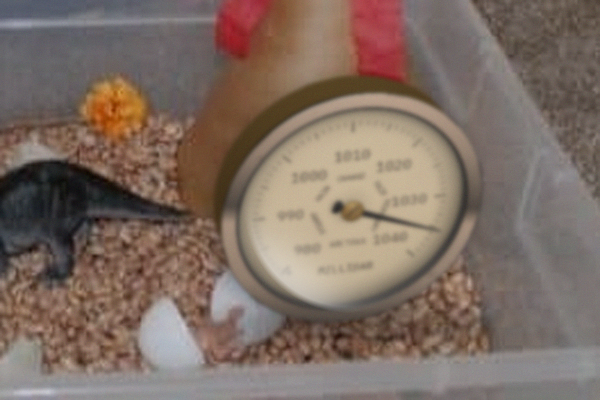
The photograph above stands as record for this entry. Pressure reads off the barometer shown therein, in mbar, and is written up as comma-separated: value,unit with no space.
1035,mbar
